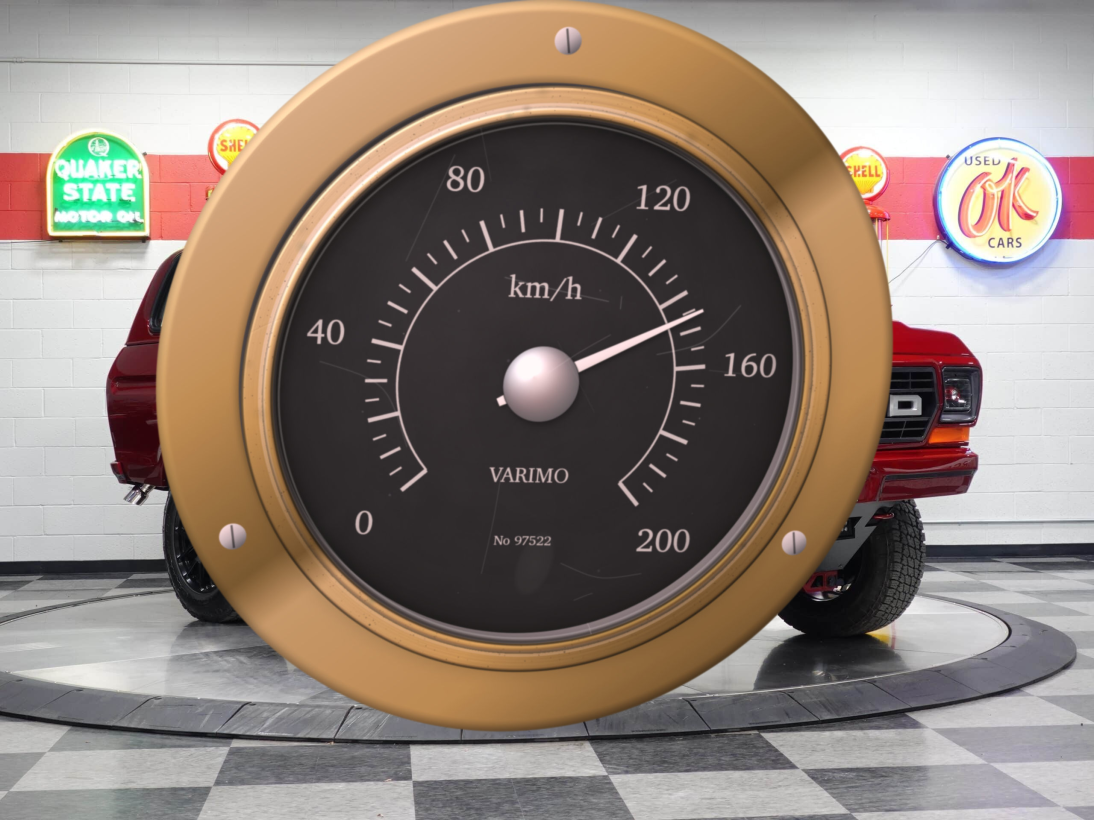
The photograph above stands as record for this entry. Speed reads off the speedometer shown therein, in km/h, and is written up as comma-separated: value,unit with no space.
145,km/h
